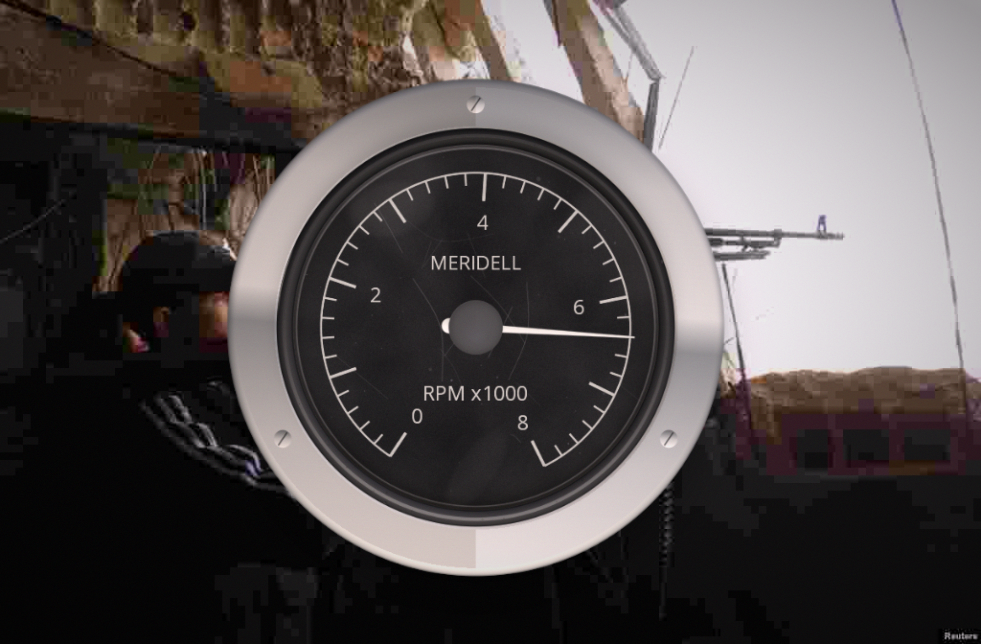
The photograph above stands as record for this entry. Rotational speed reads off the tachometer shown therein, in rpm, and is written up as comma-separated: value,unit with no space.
6400,rpm
